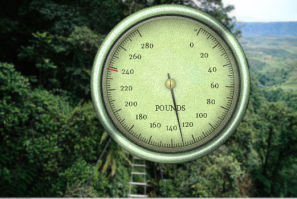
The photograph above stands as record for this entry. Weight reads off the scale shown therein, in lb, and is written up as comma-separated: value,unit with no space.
130,lb
